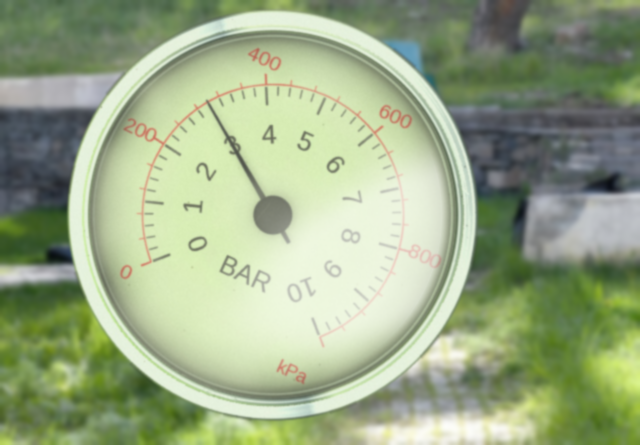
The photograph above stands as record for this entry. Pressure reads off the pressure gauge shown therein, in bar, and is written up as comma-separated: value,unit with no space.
3,bar
